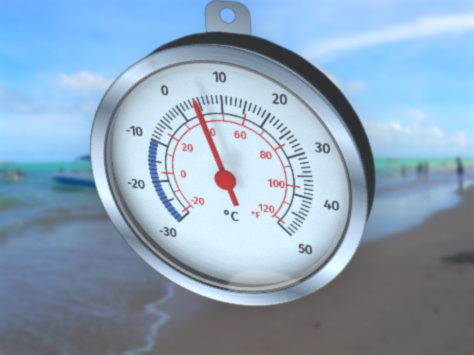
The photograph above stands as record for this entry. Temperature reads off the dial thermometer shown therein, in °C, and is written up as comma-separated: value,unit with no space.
5,°C
